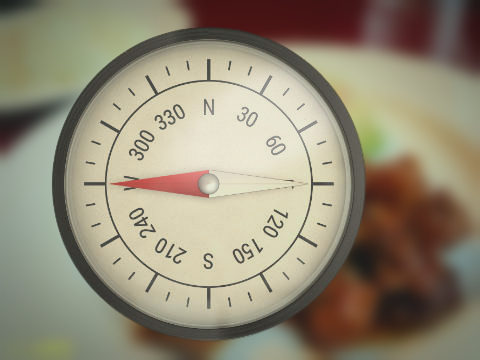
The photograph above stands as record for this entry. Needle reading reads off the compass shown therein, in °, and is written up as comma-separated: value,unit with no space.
270,°
